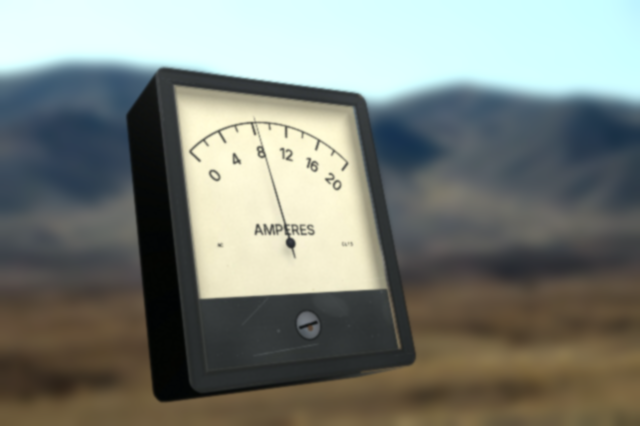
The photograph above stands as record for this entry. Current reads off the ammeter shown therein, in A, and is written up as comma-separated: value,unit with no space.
8,A
